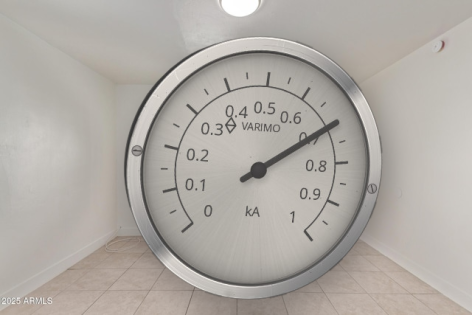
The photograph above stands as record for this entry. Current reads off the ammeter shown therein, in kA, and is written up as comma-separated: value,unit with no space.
0.7,kA
